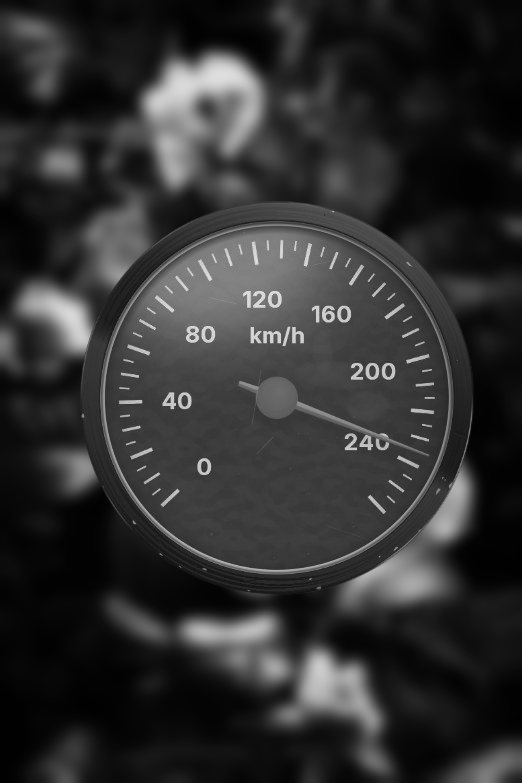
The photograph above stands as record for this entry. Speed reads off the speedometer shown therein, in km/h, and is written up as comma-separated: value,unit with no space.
235,km/h
